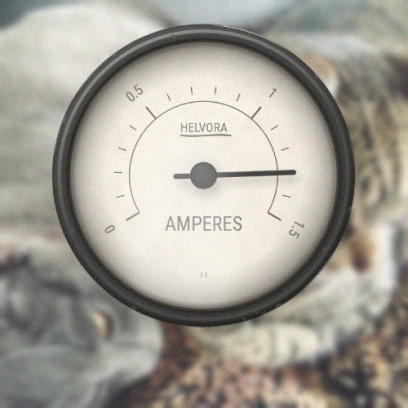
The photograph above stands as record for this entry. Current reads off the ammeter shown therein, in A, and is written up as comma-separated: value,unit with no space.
1.3,A
